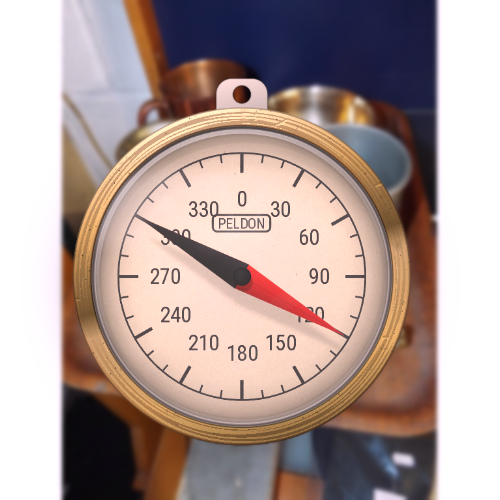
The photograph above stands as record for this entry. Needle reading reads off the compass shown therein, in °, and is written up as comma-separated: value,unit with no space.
120,°
